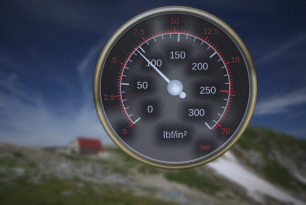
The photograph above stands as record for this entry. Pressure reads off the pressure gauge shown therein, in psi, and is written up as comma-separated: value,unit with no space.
95,psi
